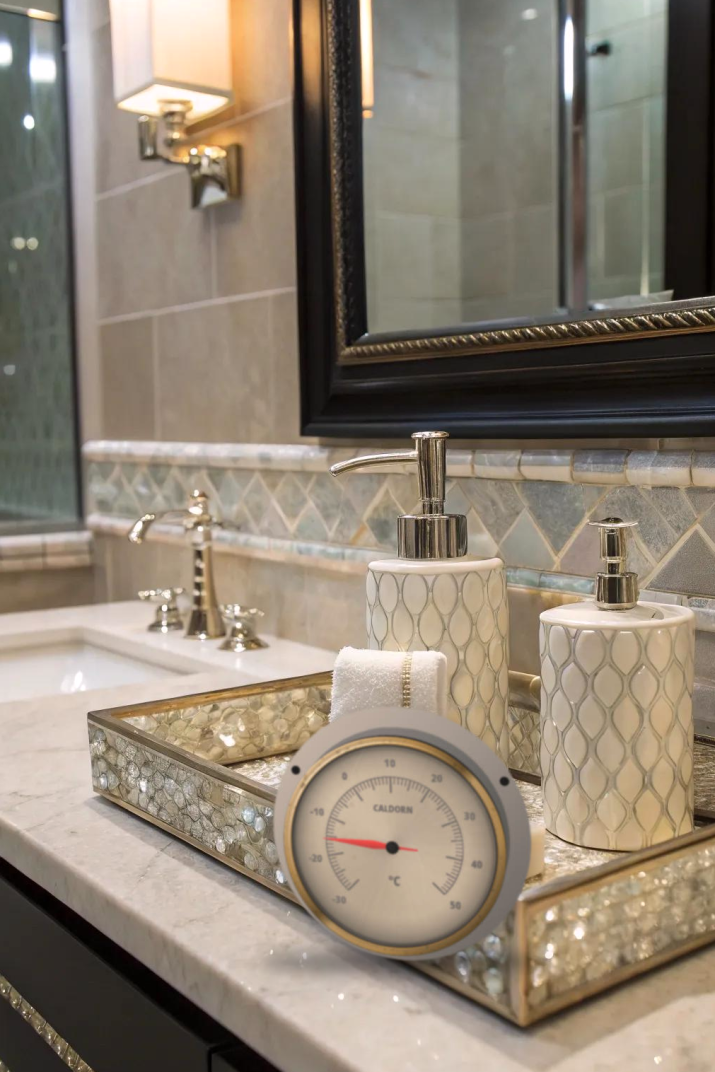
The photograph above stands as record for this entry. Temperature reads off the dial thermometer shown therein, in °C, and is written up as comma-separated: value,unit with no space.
-15,°C
